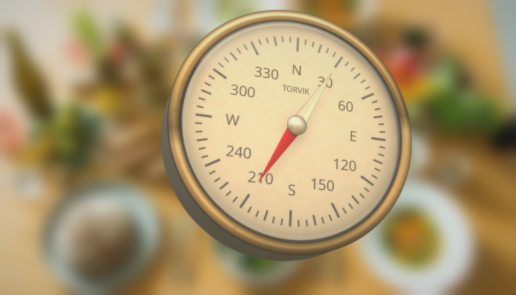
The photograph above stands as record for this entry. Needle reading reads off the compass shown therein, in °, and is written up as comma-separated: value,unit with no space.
210,°
